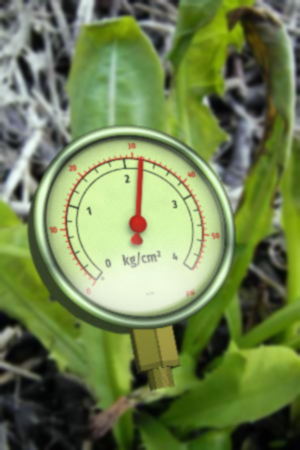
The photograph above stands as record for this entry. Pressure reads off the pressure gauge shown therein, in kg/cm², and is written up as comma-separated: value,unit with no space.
2.2,kg/cm²
